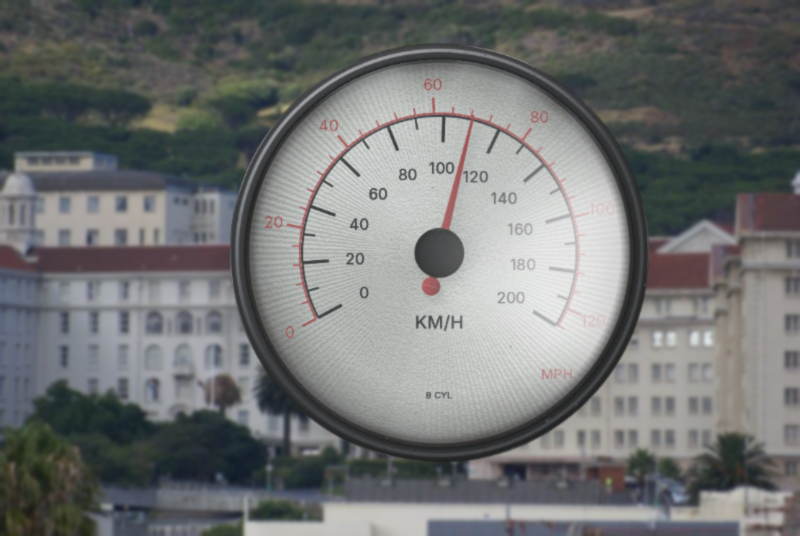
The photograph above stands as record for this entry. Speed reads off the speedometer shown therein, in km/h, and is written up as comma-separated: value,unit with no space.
110,km/h
